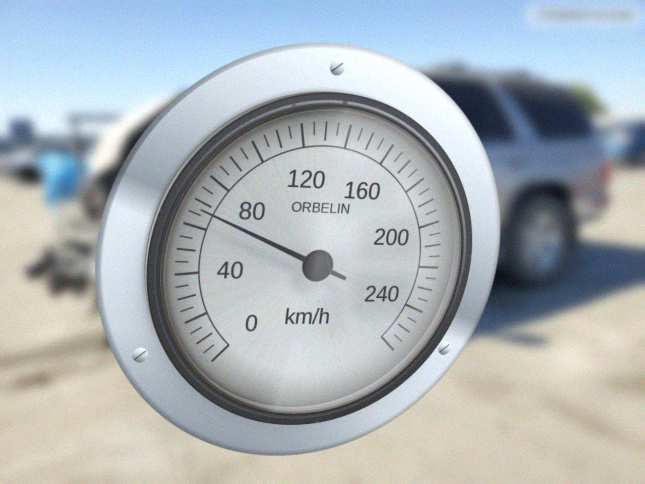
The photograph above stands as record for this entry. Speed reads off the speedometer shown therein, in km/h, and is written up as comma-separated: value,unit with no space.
67.5,km/h
